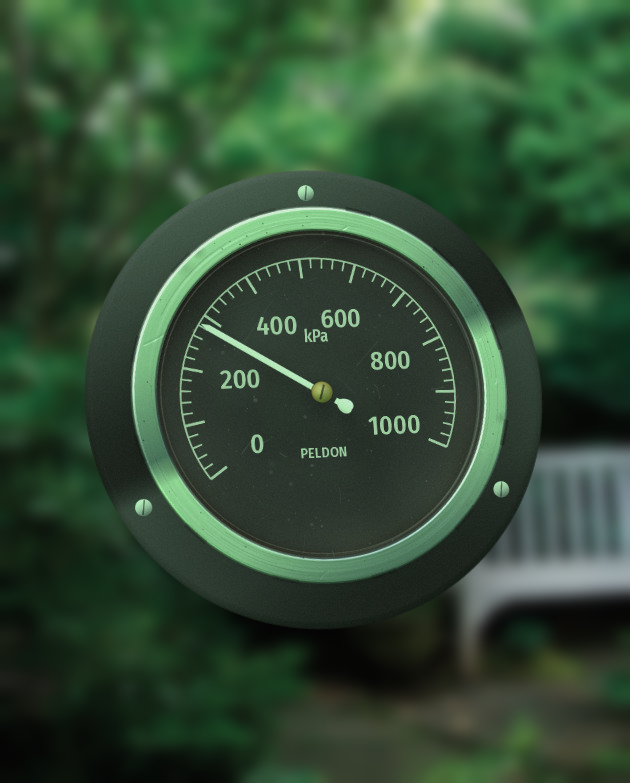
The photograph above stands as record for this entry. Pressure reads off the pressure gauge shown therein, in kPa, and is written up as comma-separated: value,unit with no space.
280,kPa
